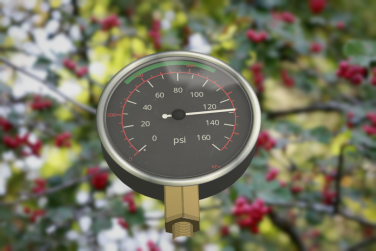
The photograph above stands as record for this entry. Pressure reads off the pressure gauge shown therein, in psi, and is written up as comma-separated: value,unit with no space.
130,psi
